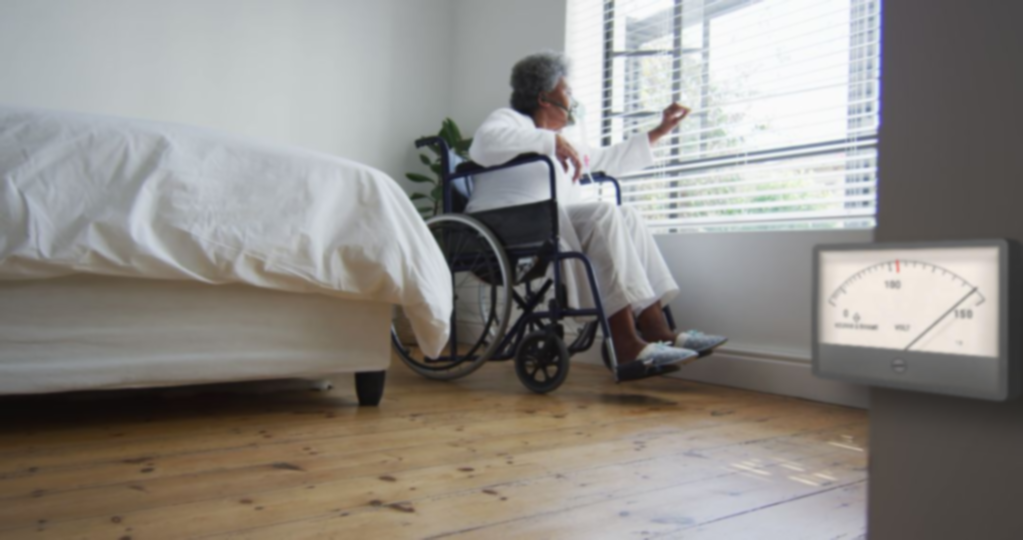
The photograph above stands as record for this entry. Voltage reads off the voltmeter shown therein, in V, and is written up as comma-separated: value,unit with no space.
145,V
